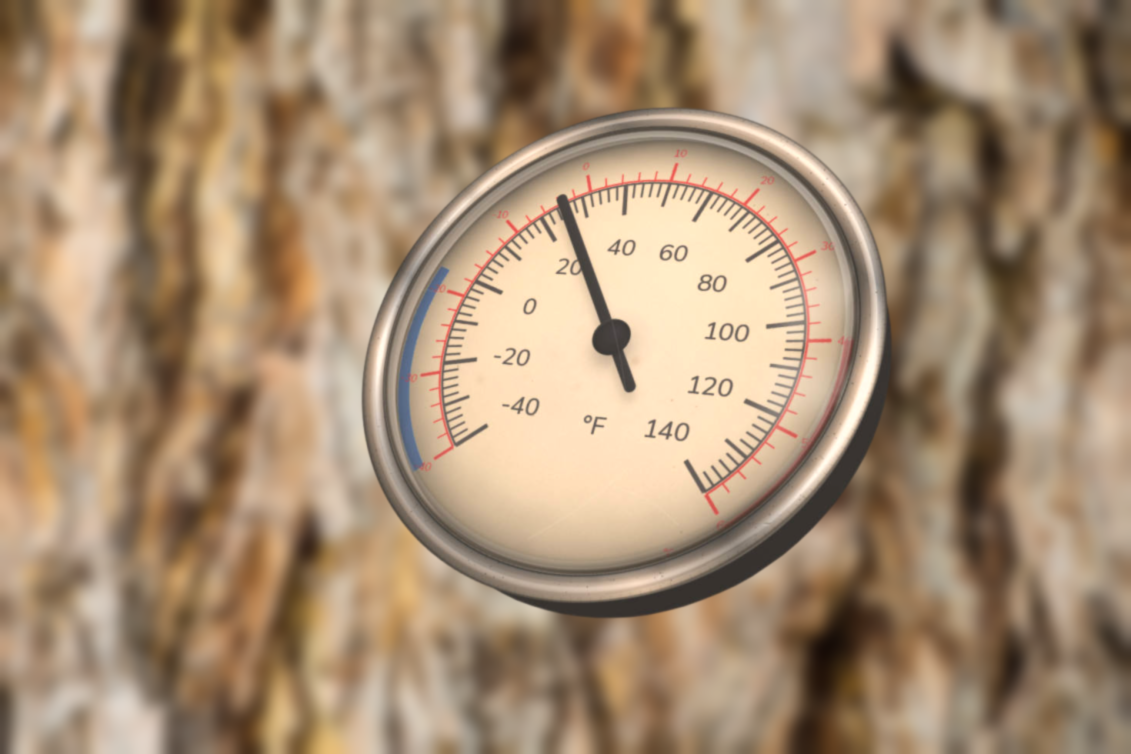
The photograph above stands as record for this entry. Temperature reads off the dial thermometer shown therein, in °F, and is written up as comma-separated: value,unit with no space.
26,°F
